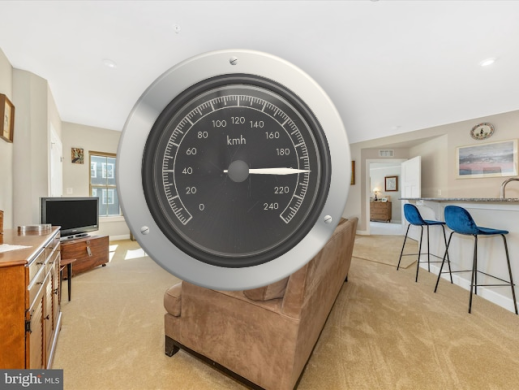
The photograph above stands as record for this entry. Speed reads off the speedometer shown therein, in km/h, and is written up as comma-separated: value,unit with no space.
200,km/h
